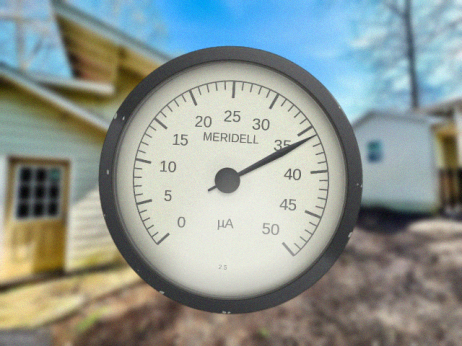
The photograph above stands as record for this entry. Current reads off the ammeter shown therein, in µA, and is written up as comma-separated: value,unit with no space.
36,µA
